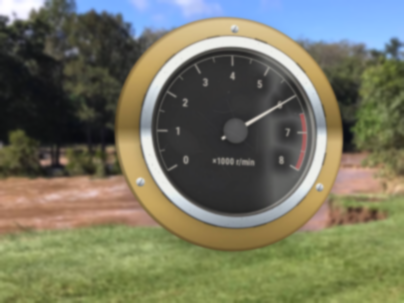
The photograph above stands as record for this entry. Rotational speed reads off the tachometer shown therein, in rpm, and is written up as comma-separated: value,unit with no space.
6000,rpm
